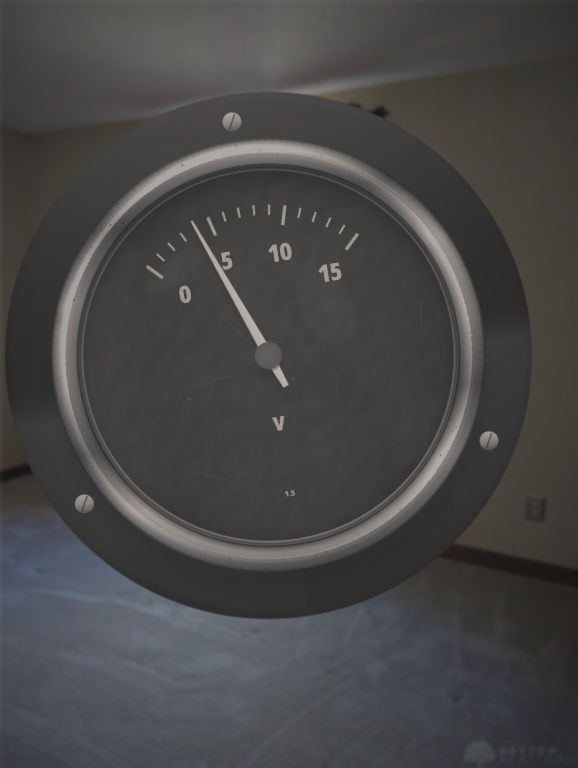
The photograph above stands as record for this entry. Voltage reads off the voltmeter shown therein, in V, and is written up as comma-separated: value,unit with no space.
4,V
